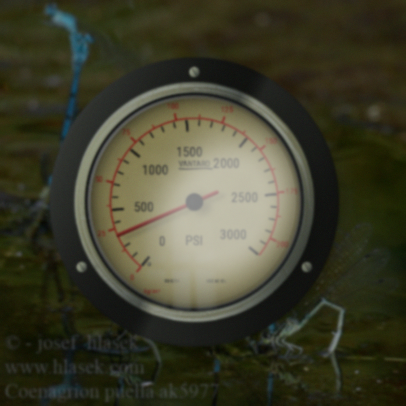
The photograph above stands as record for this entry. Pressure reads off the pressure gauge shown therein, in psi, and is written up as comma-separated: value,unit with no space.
300,psi
